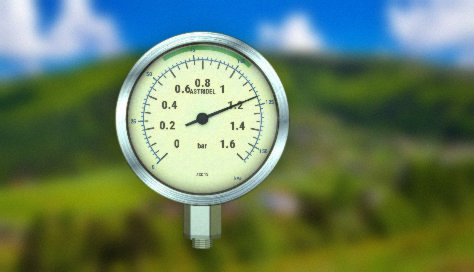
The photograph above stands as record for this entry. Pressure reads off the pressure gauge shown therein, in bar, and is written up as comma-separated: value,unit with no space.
1.2,bar
